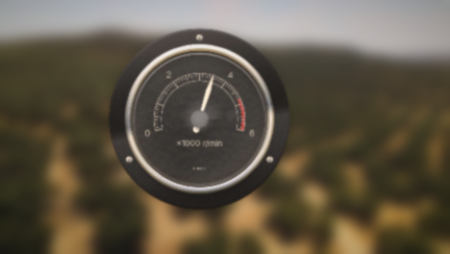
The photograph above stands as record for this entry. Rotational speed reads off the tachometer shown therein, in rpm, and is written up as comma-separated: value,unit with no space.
3500,rpm
